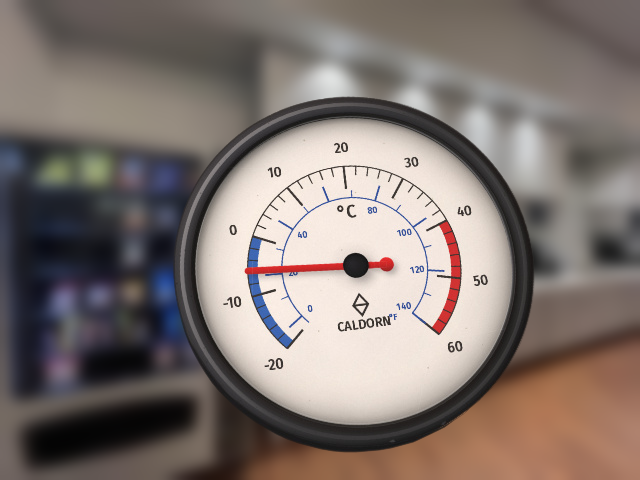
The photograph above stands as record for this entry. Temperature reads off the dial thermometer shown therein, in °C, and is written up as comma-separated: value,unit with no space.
-6,°C
